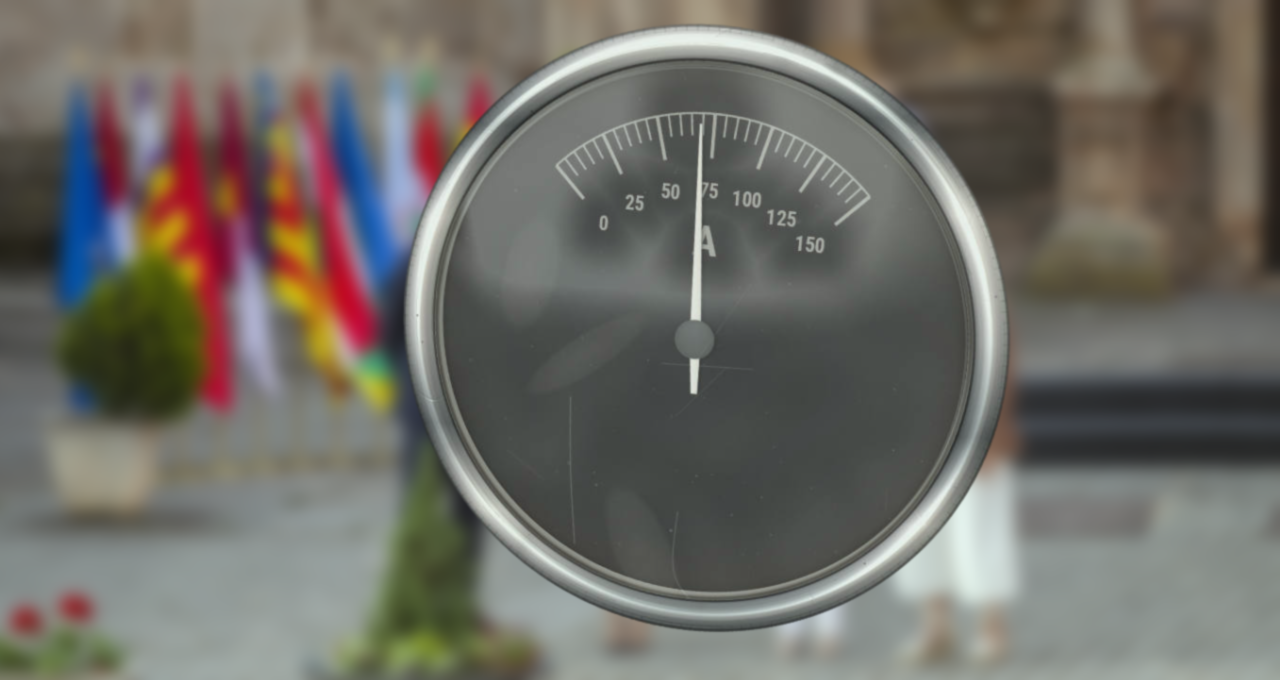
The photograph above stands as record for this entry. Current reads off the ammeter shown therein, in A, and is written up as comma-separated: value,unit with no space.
70,A
